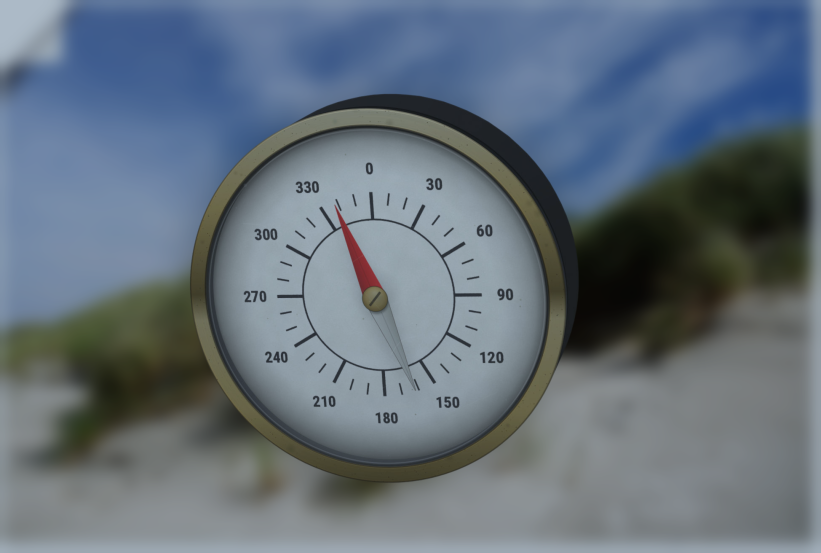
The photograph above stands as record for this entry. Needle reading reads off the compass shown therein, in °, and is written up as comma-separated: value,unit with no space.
340,°
